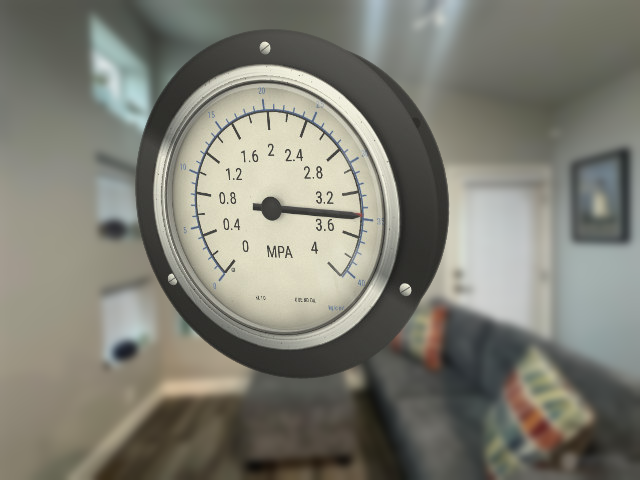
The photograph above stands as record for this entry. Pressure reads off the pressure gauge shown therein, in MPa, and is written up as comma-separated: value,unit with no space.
3.4,MPa
